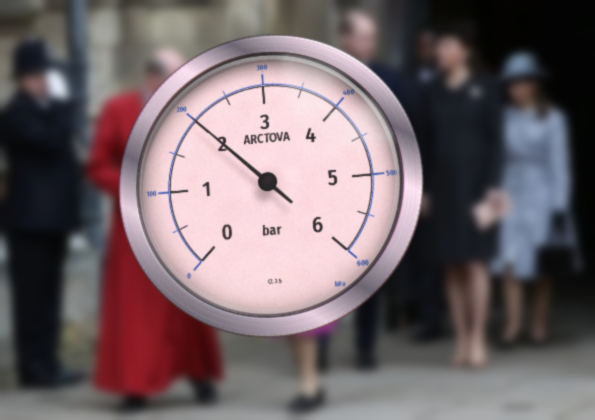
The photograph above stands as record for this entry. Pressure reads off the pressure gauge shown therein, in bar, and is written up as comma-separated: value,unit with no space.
2,bar
